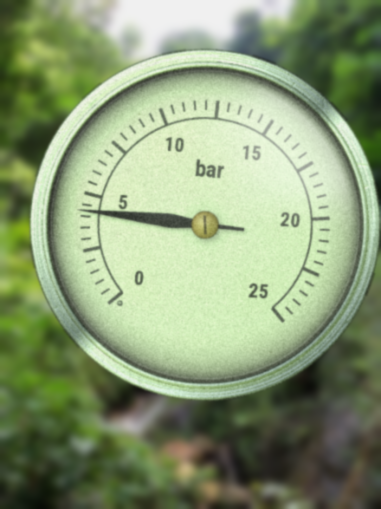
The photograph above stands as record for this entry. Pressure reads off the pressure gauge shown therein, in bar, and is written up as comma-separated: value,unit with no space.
4.25,bar
